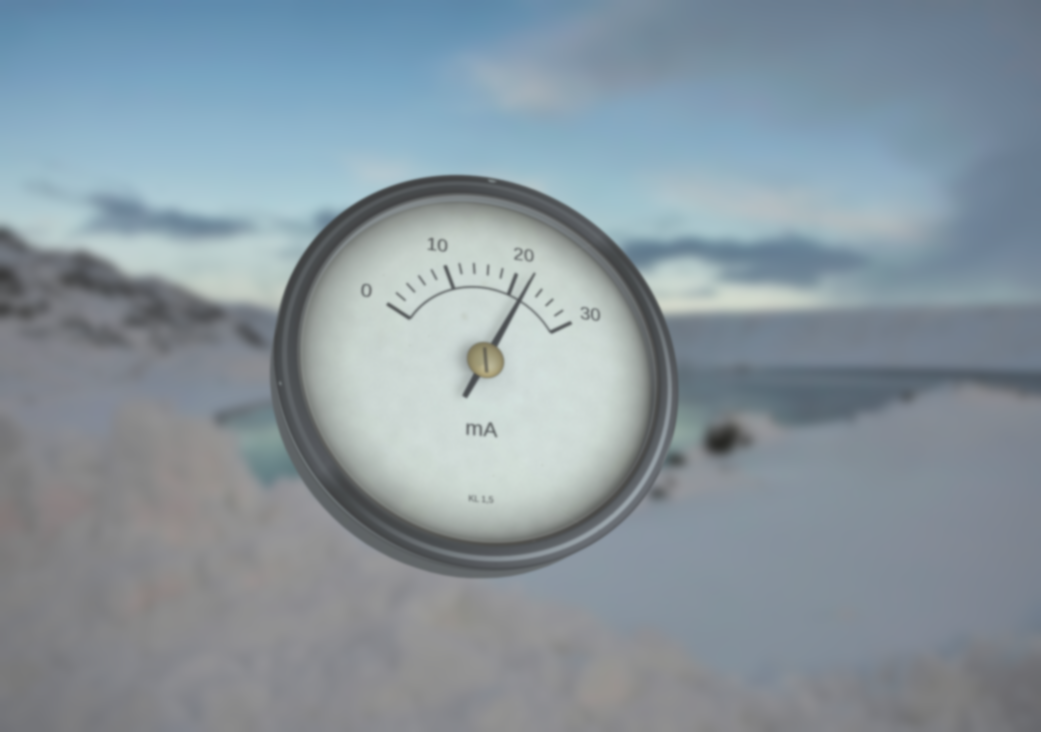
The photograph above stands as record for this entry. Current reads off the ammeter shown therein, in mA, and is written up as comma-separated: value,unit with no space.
22,mA
